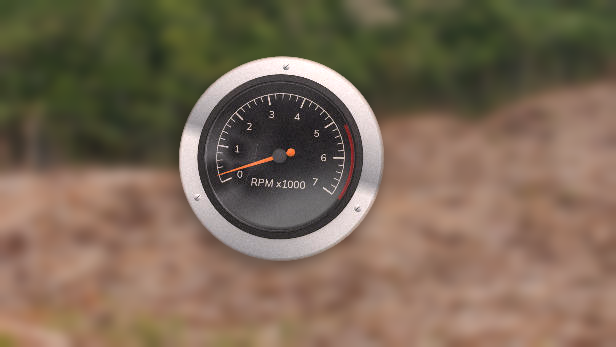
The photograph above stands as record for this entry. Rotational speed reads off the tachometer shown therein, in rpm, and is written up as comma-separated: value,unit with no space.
200,rpm
